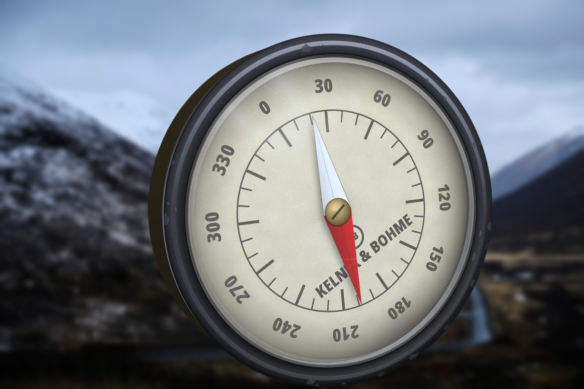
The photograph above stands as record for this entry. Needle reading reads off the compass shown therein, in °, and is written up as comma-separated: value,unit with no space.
200,°
